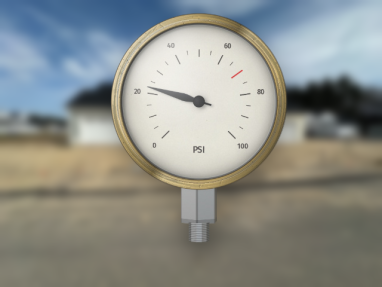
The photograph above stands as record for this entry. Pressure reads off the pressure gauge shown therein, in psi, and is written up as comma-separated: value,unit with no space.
22.5,psi
